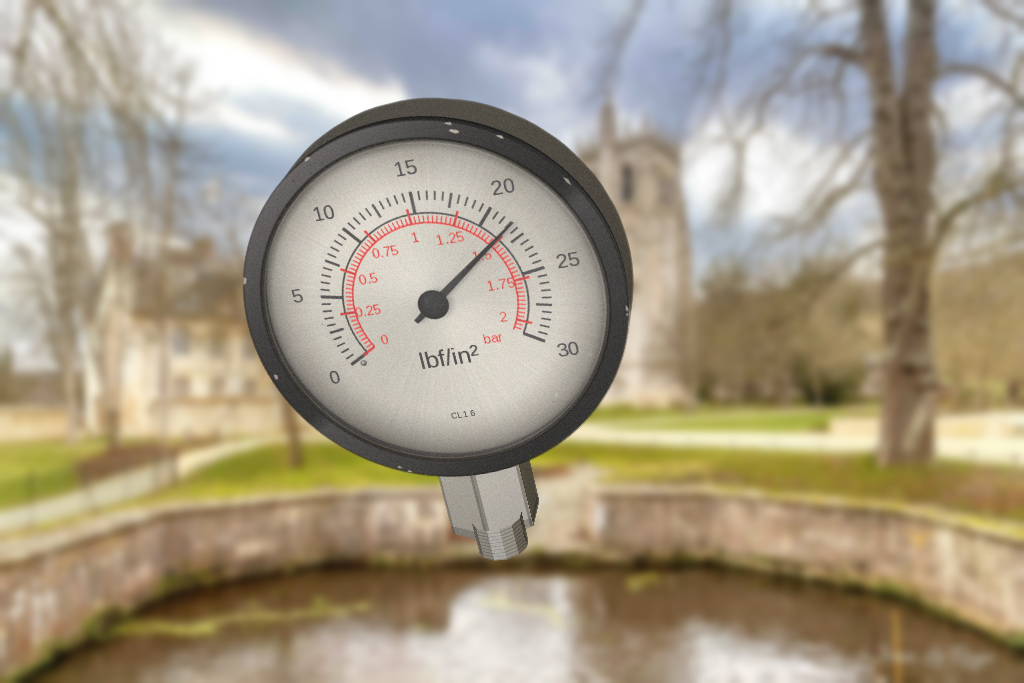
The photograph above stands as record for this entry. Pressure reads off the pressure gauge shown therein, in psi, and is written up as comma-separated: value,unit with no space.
21.5,psi
